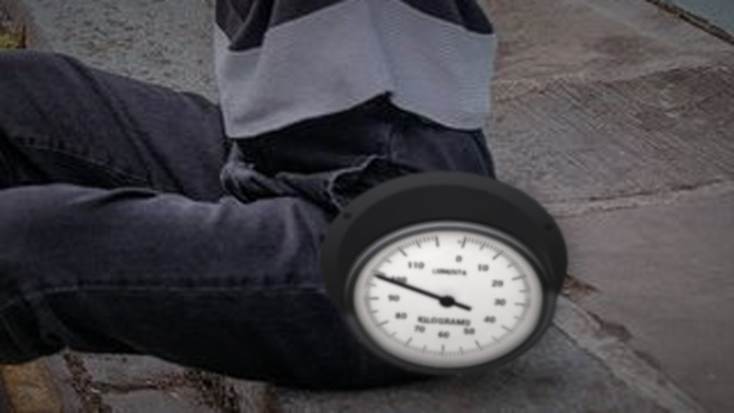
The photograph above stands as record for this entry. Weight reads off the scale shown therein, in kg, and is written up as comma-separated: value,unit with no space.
100,kg
